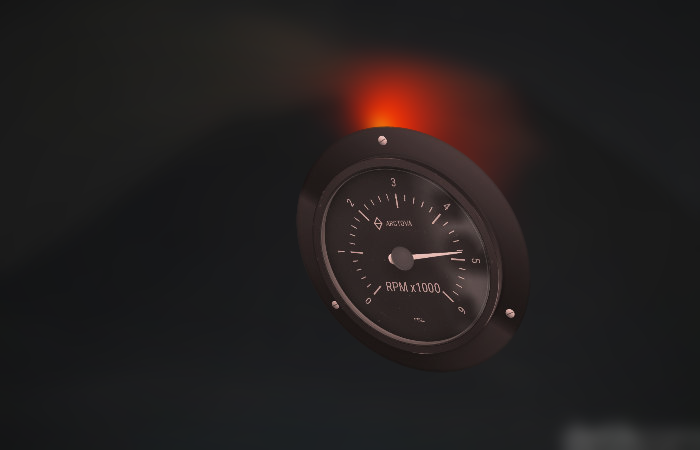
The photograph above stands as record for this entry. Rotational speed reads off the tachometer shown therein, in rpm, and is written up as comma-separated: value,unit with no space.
4800,rpm
